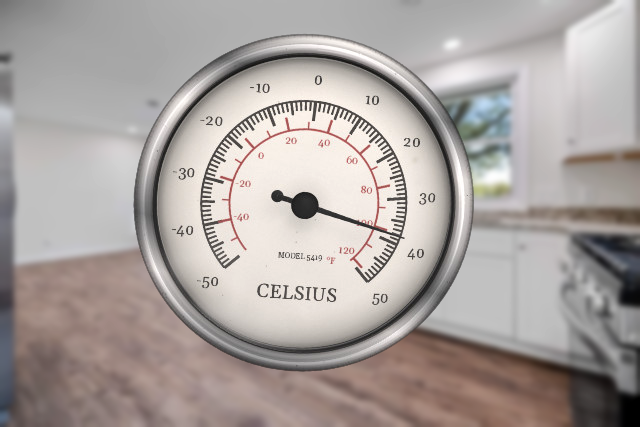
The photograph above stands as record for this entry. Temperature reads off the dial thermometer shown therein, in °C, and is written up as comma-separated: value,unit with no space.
38,°C
